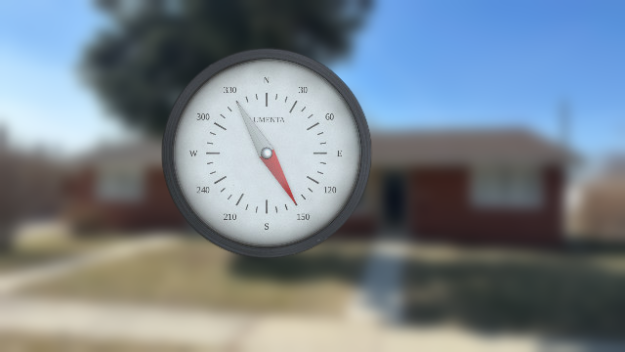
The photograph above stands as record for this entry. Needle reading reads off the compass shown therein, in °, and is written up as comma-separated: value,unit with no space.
150,°
